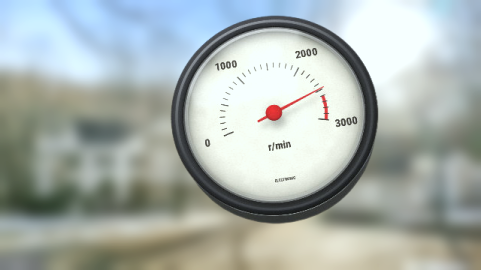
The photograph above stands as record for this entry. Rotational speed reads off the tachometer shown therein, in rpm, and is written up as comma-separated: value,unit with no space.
2500,rpm
